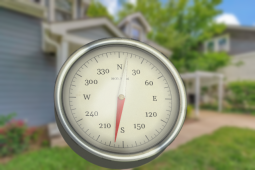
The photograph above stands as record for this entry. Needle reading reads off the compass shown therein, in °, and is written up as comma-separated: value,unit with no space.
190,°
